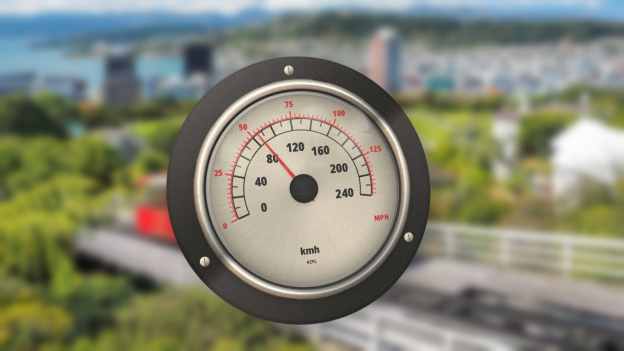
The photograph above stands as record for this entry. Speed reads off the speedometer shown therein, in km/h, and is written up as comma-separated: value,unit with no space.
85,km/h
